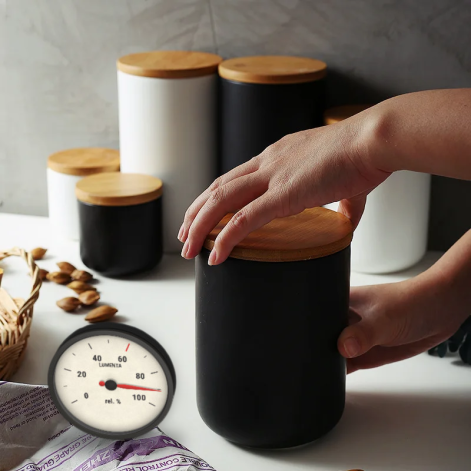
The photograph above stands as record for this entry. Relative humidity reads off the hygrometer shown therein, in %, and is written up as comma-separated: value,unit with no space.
90,%
